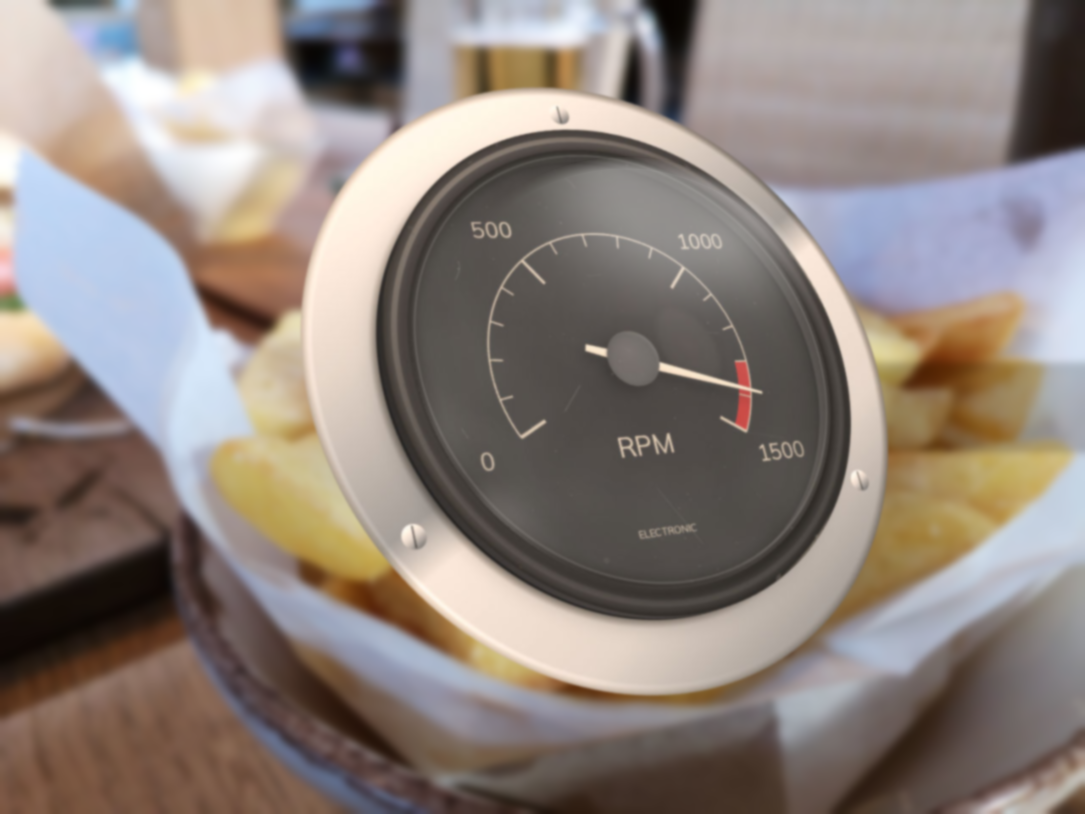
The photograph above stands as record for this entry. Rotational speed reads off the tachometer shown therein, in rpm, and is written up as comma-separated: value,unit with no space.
1400,rpm
